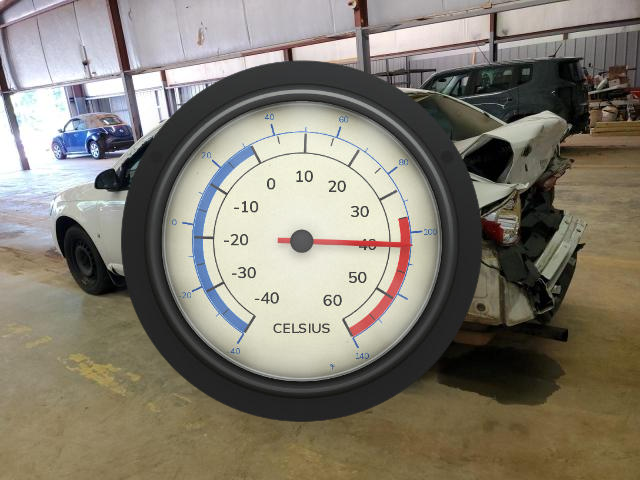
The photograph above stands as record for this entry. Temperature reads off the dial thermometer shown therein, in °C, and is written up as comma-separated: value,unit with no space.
40,°C
